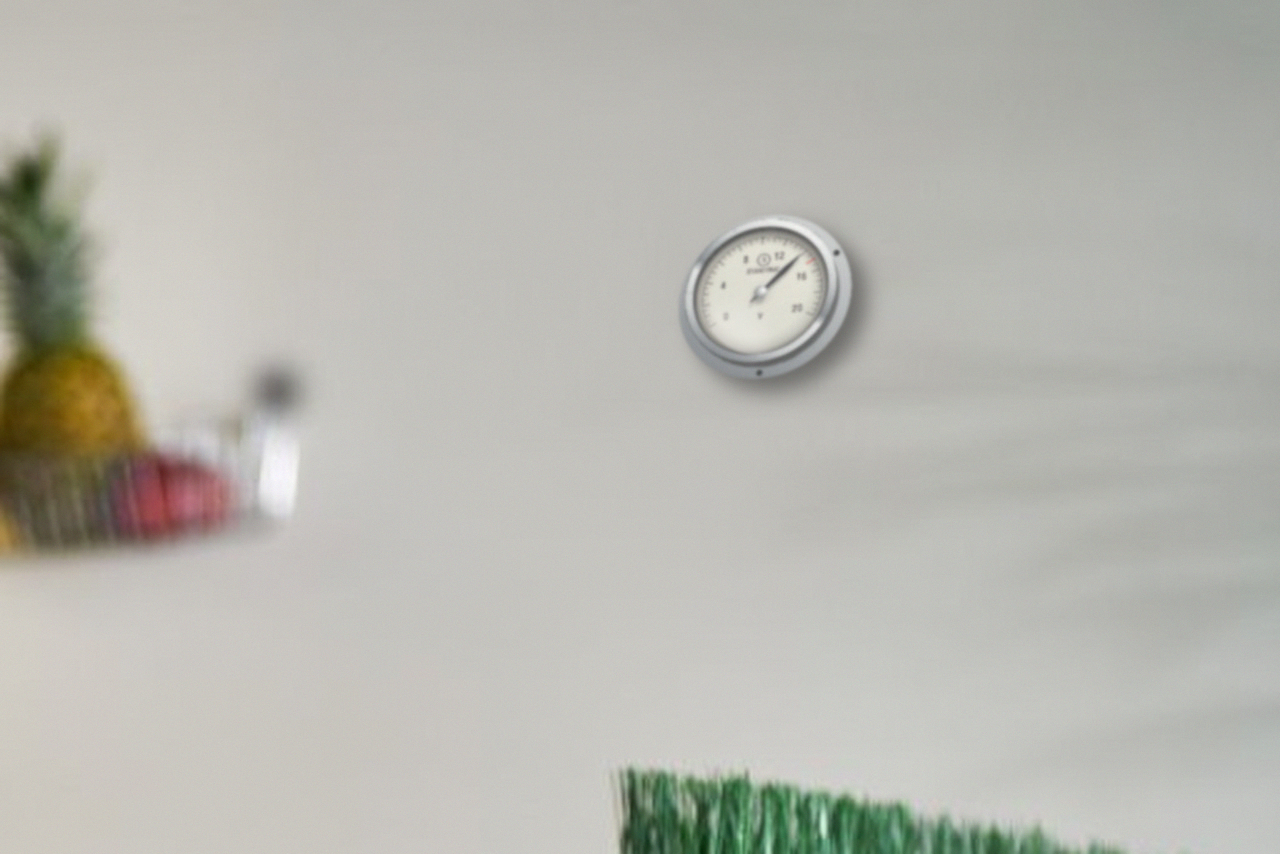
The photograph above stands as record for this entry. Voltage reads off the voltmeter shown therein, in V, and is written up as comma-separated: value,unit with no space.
14,V
